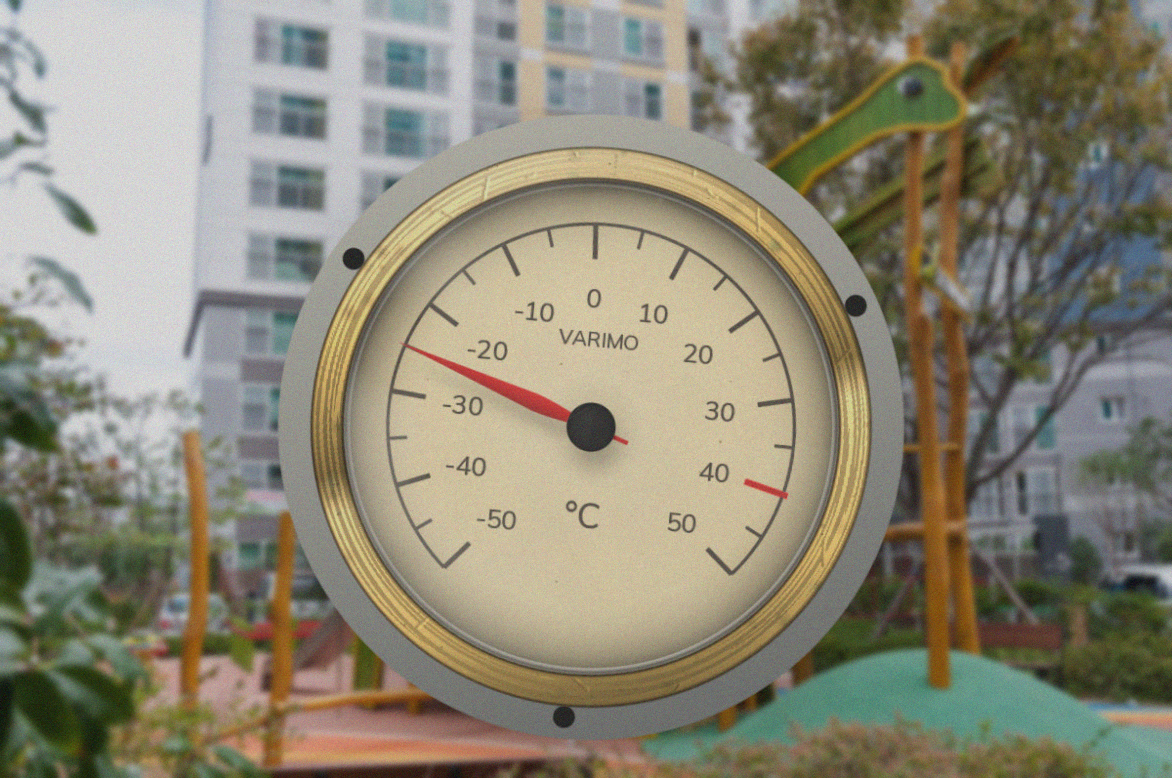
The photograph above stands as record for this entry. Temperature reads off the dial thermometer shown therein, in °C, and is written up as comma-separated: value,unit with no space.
-25,°C
